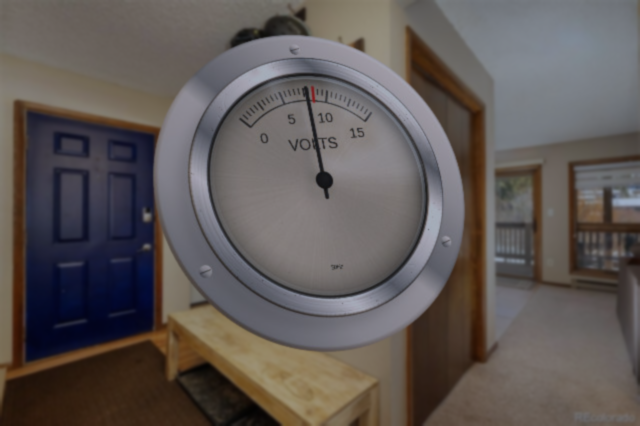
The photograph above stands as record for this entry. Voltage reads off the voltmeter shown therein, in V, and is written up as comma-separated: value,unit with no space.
7.5,V
